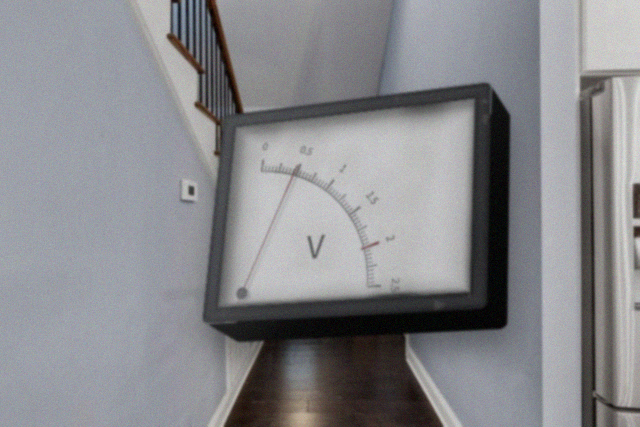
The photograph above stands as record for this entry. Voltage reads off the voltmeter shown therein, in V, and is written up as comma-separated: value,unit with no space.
0.5,V
